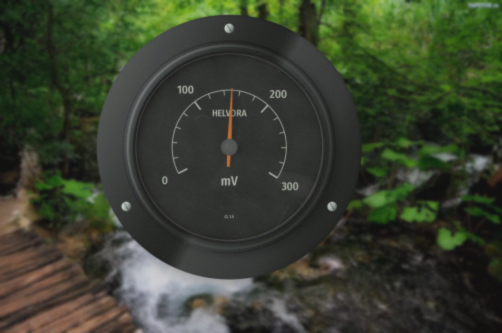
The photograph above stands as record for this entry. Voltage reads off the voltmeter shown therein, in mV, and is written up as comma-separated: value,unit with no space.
150,mV
